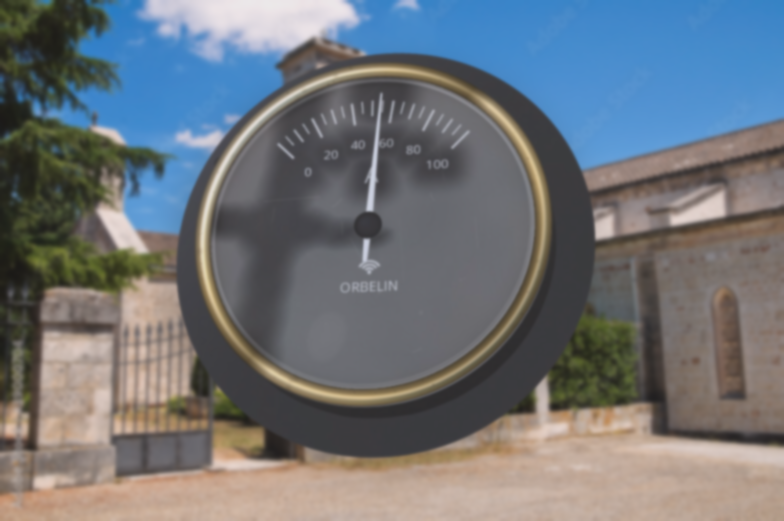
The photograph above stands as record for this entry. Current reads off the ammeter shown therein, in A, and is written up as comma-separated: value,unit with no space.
55,A
